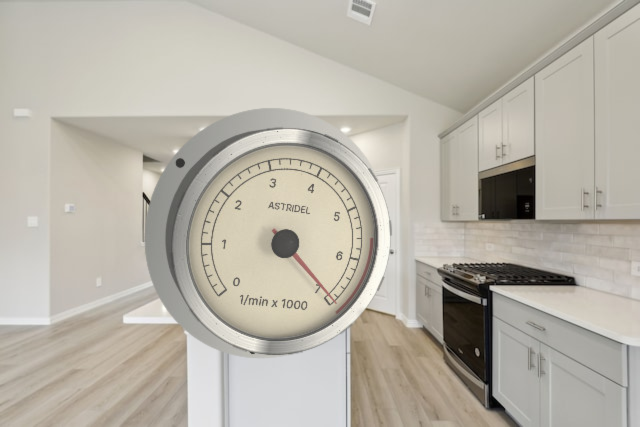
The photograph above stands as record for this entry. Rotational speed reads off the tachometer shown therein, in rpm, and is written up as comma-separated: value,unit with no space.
6900,rpm
